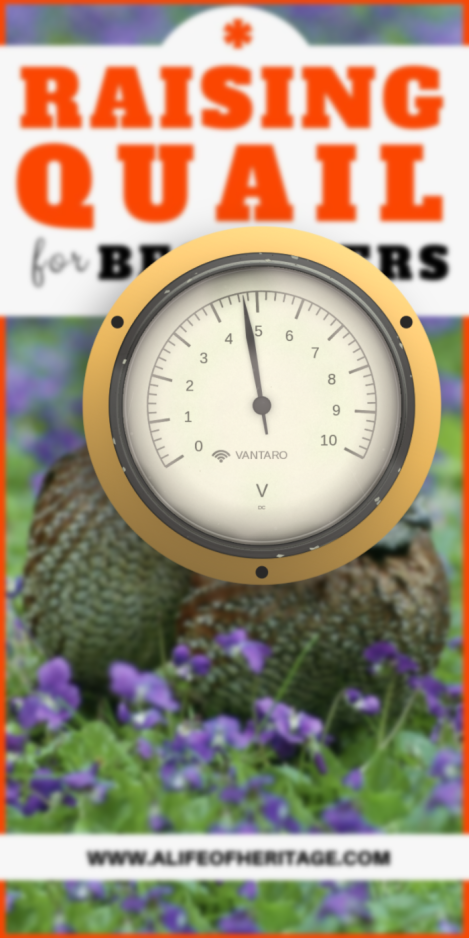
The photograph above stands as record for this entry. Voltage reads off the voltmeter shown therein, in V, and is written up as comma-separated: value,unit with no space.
4.7,V
